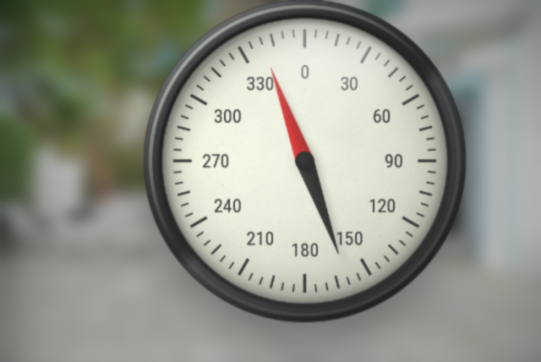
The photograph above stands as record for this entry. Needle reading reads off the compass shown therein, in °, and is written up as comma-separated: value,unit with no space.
340,°
